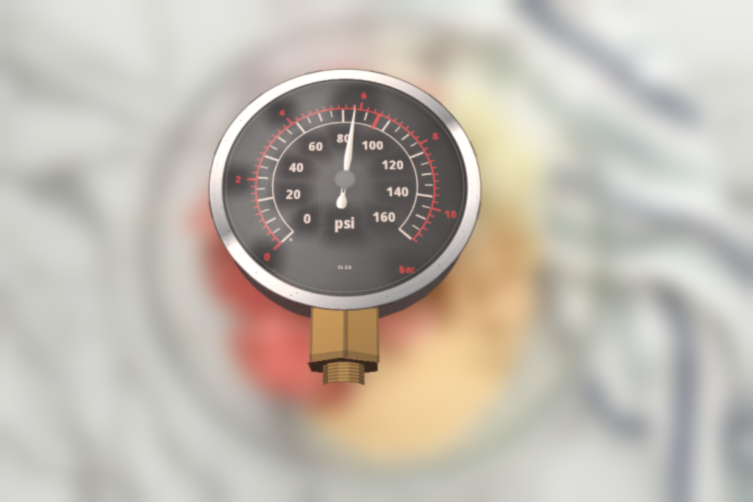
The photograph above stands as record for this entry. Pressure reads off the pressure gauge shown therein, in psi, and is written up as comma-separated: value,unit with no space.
85,psi
